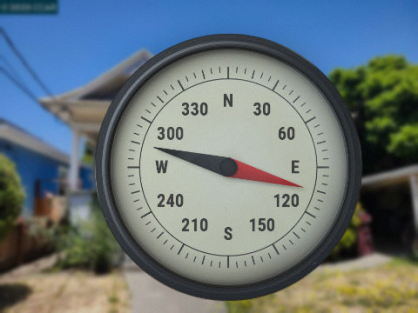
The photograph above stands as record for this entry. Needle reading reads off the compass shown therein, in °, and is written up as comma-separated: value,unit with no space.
105,°
